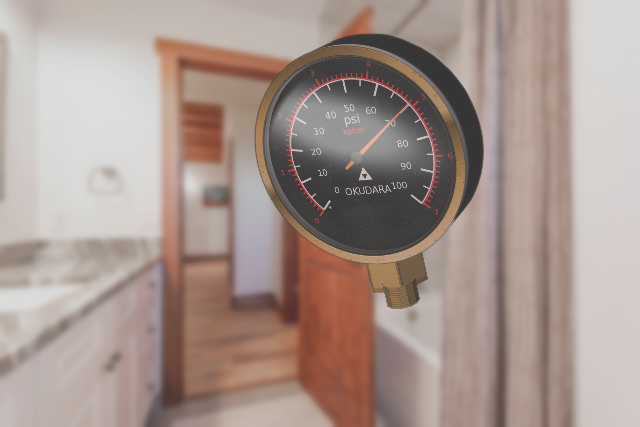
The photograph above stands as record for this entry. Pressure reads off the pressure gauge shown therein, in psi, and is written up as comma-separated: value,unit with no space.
70,psi
